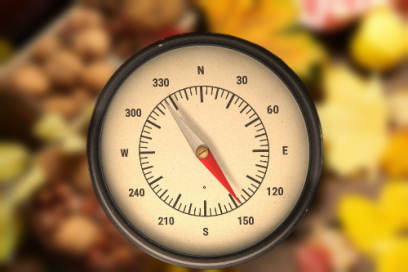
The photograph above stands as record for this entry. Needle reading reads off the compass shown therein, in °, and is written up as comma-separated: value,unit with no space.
145,°
